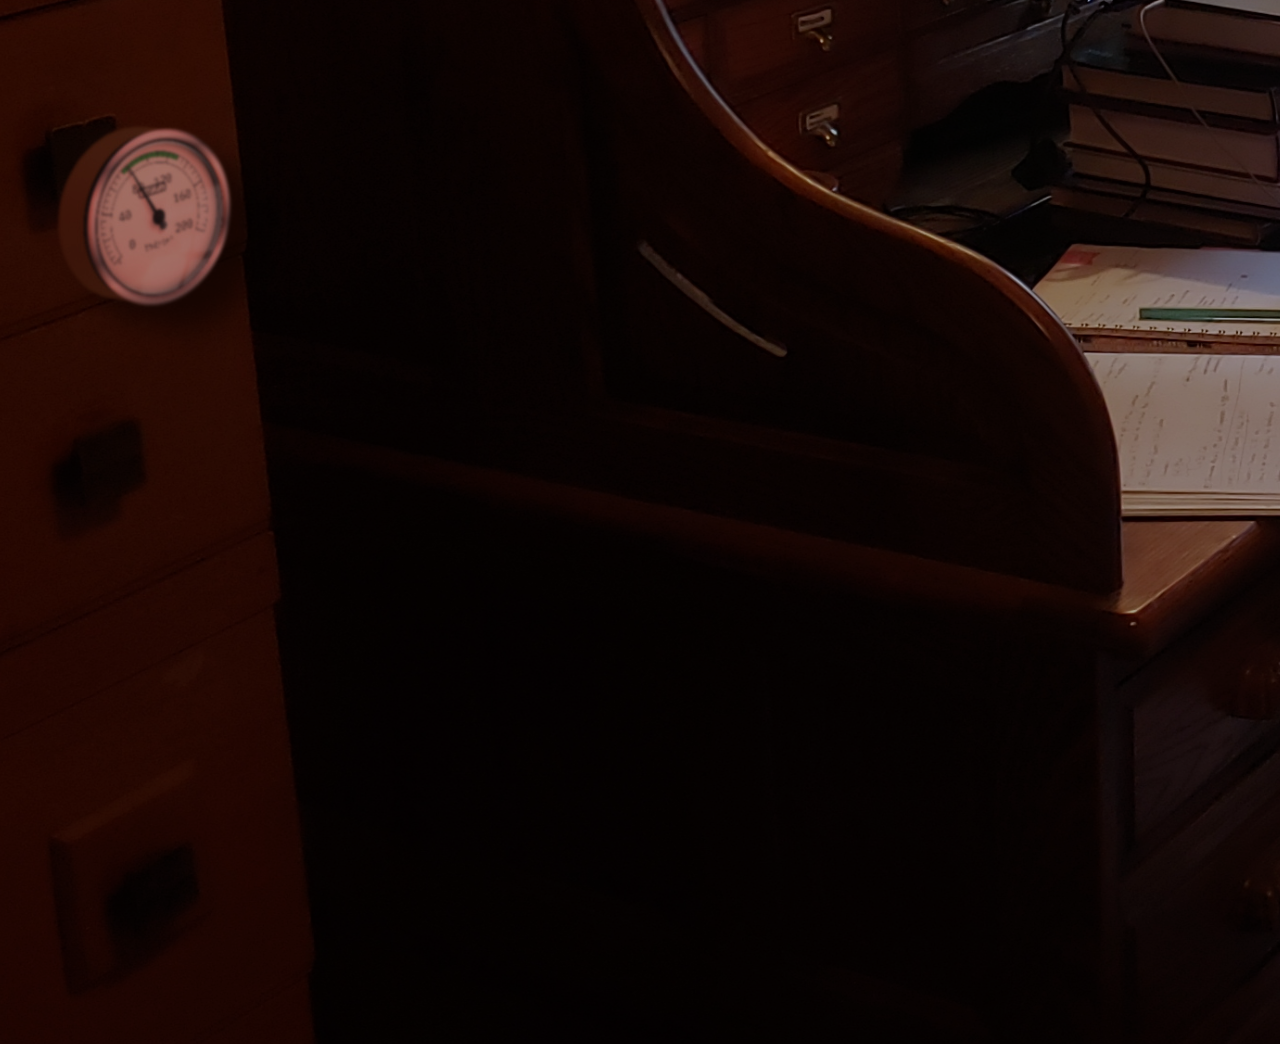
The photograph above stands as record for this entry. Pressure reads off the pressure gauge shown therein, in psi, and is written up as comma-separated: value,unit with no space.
80,psi
